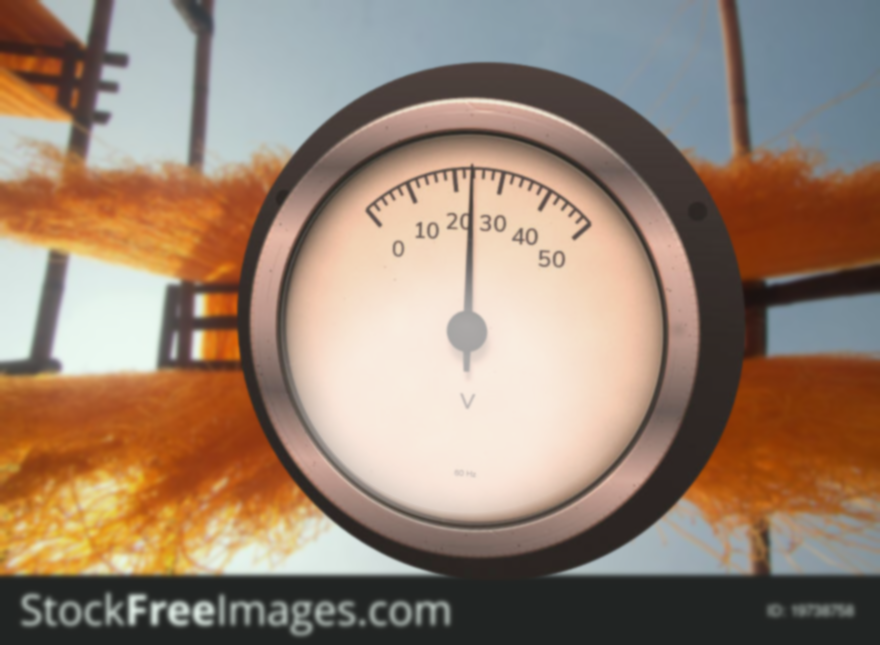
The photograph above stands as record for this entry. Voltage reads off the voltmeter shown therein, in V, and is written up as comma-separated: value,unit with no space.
24,V
